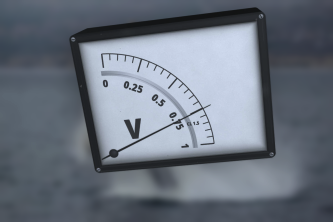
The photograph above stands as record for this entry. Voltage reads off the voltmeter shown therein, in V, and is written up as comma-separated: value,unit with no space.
0.75,V
